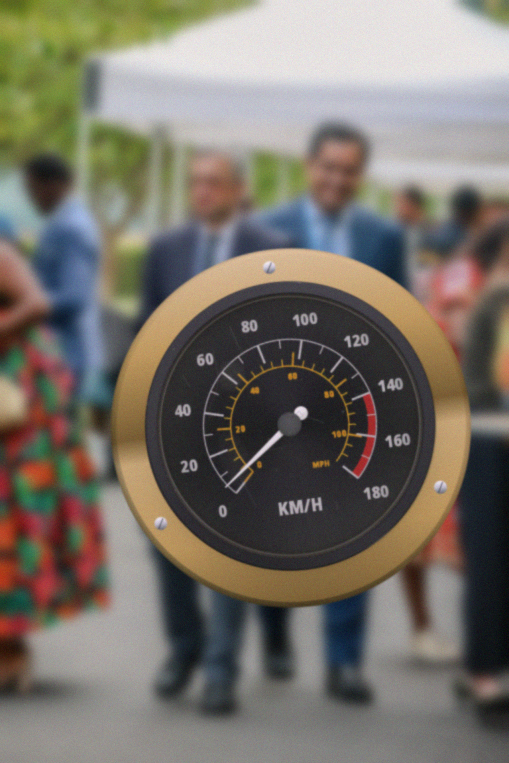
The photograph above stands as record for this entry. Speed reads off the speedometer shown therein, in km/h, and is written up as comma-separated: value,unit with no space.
5,km/h
